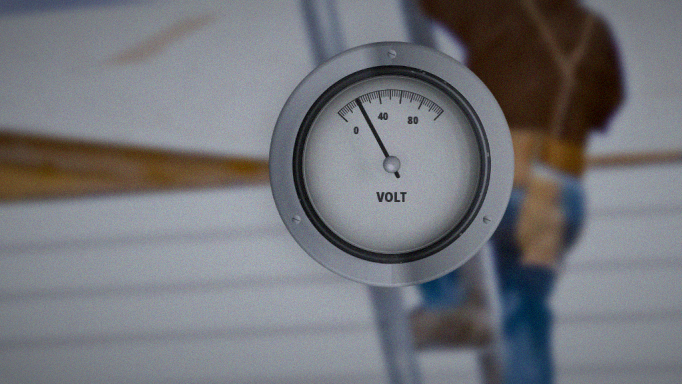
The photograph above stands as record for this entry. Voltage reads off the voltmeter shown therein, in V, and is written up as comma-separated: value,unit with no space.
20,V
